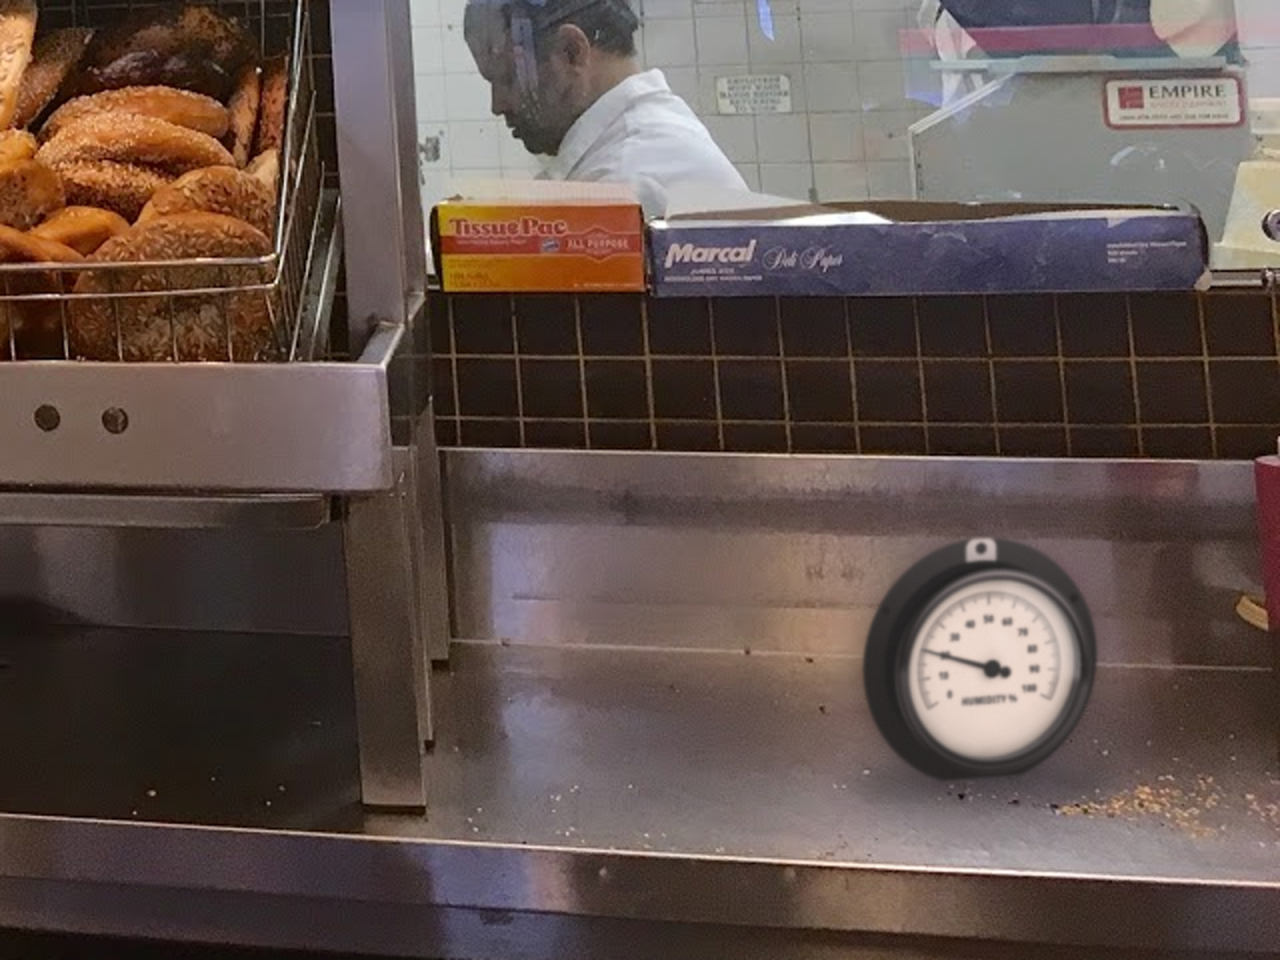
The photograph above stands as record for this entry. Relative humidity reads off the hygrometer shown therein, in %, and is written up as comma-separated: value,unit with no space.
20,%
